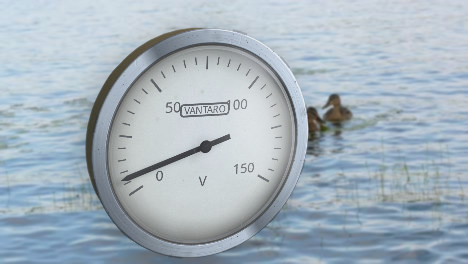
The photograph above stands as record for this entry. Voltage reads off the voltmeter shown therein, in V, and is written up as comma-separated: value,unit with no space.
7.5,V
